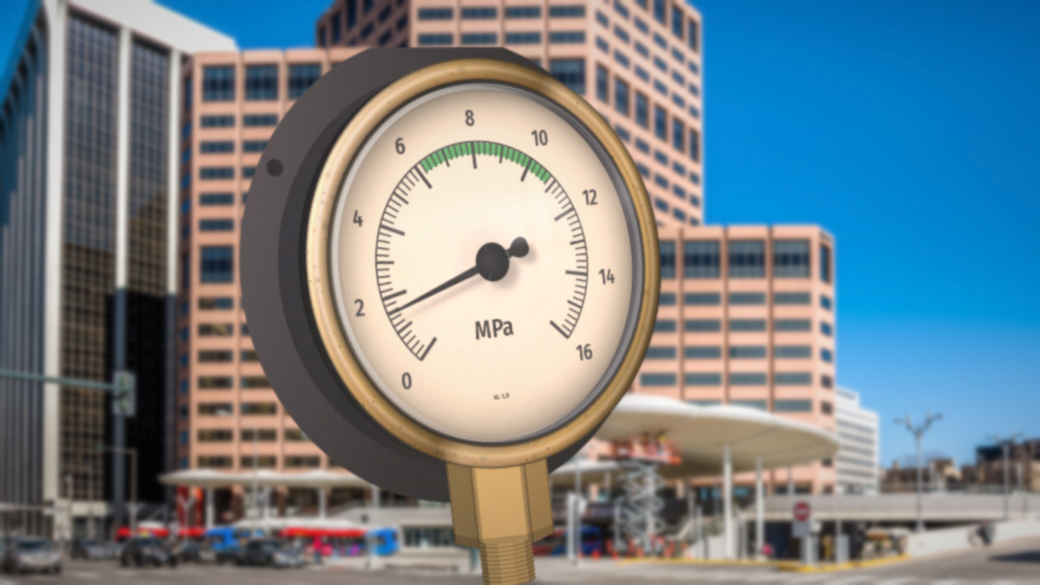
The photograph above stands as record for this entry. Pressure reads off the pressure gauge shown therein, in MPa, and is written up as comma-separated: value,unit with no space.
1.6,MPa
